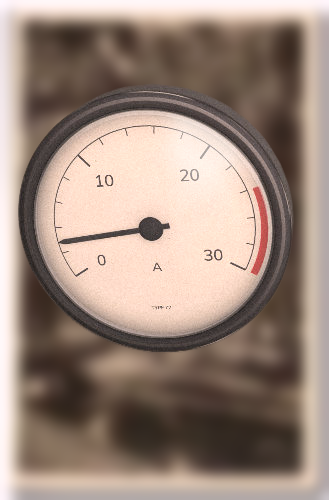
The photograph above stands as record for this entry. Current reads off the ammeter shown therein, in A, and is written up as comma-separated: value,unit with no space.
3,A
